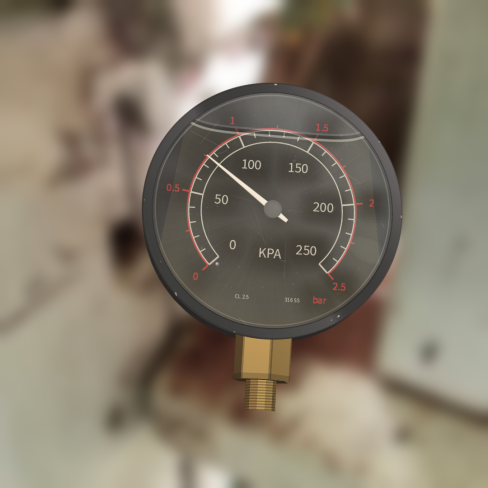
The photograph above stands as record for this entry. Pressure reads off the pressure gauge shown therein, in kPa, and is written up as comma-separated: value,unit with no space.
75,kPa
